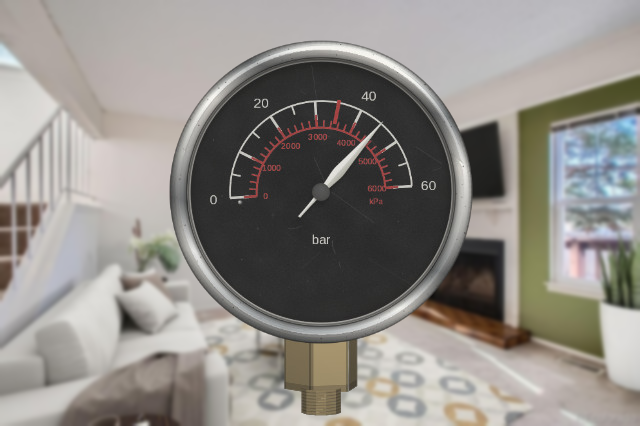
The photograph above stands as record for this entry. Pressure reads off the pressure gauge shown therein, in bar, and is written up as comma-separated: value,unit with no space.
45,bar
